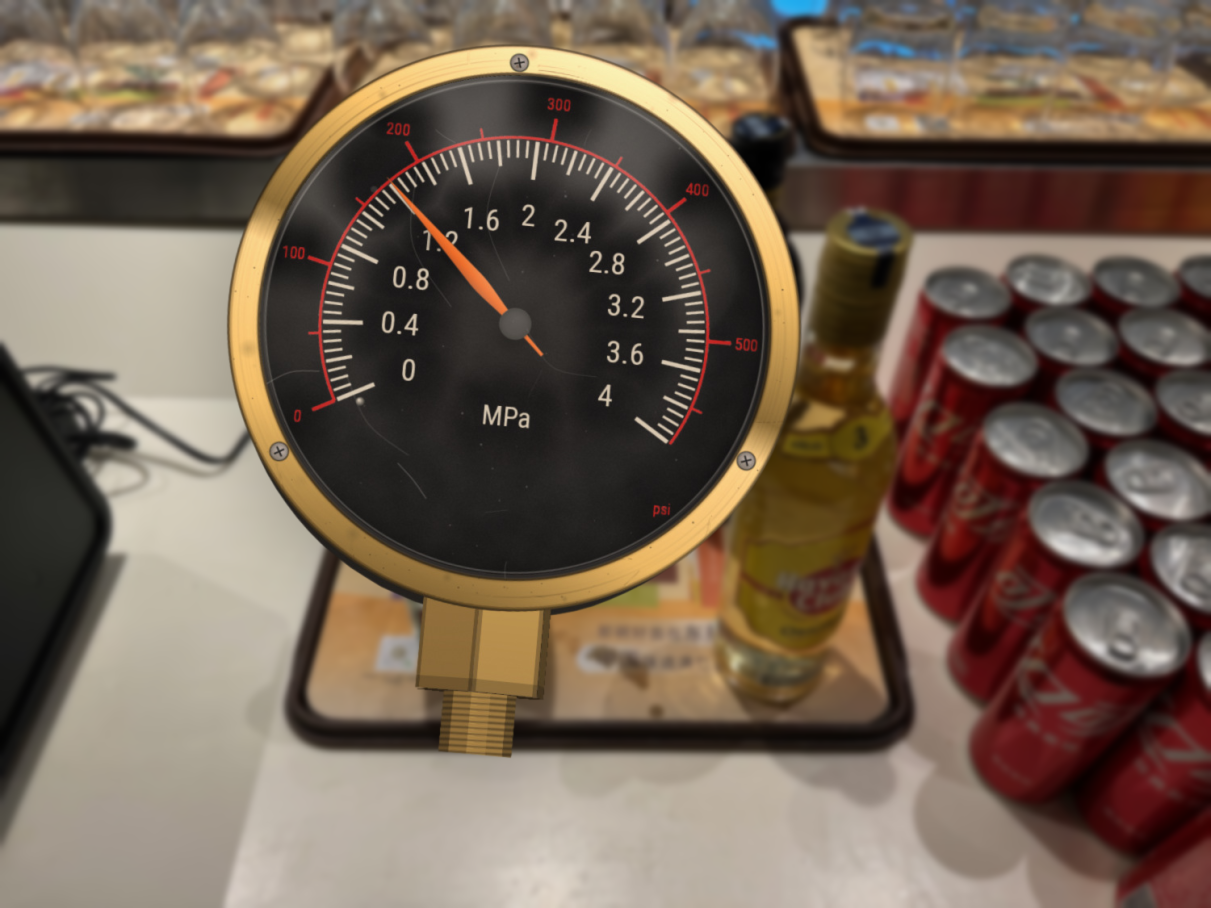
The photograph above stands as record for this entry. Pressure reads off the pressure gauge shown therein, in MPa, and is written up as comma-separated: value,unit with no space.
1.2,MPa
